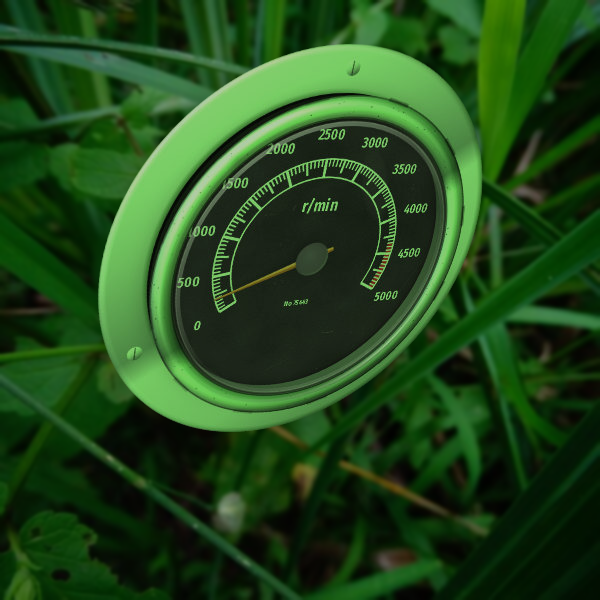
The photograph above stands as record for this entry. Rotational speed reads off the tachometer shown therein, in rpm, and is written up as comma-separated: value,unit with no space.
250,rpm
